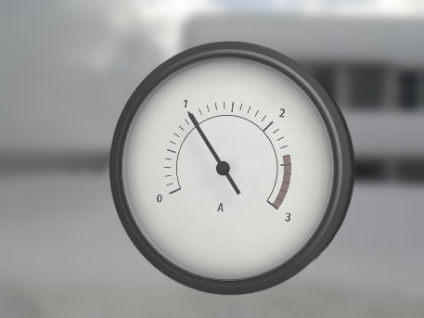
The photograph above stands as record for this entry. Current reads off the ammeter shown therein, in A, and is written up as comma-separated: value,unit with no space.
1,A
